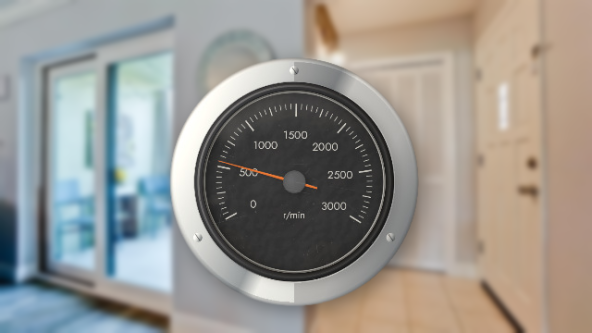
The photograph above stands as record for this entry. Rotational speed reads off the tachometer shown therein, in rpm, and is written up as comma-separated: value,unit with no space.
550,rpm
